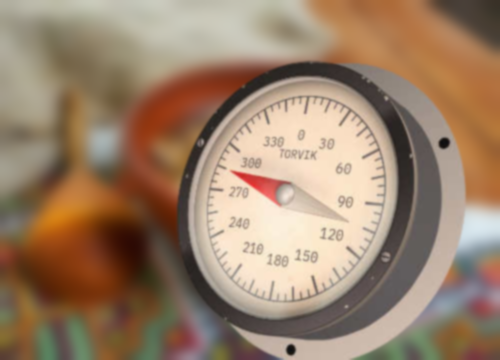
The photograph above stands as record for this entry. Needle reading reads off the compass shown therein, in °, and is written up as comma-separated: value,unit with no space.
285,°
